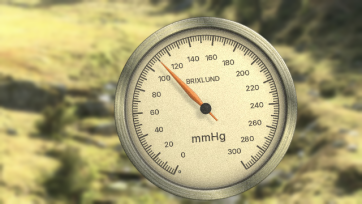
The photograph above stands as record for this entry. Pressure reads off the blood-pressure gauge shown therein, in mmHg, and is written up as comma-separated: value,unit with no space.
110,mmHg
